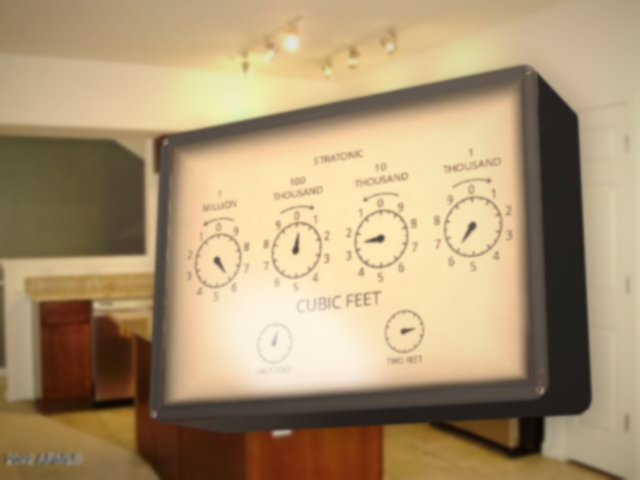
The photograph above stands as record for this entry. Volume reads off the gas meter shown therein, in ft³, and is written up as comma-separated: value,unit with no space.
602600,ft³
